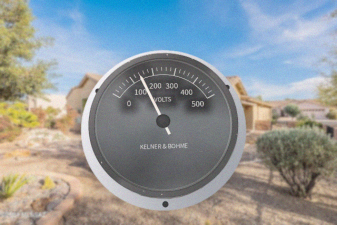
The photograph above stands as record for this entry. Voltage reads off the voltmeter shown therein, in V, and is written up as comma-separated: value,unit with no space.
140,V
